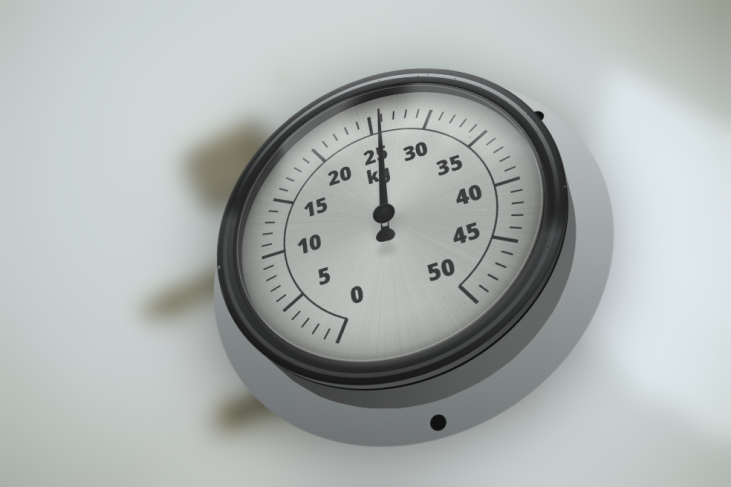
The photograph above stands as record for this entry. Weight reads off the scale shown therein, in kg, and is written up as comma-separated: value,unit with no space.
26,kg
